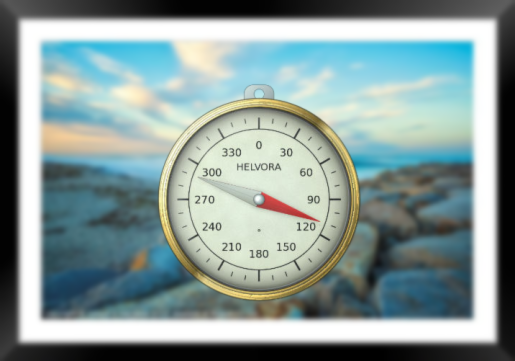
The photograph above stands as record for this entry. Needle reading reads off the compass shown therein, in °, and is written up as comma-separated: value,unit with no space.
110,°
